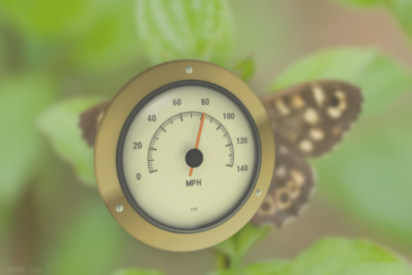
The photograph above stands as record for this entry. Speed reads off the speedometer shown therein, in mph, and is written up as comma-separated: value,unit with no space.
80,mph
